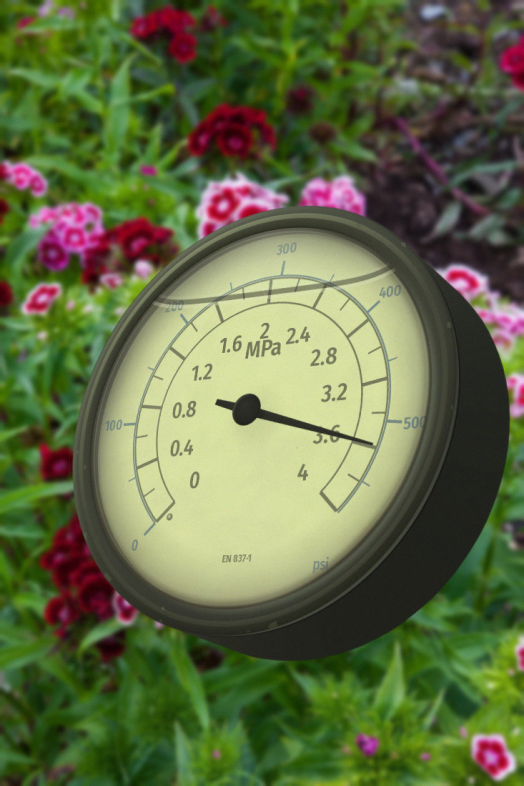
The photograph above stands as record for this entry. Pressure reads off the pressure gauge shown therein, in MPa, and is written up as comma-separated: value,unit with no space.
3.6,MPa
